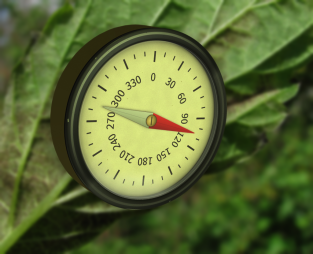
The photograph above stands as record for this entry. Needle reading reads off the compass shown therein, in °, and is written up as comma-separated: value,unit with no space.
105,°
